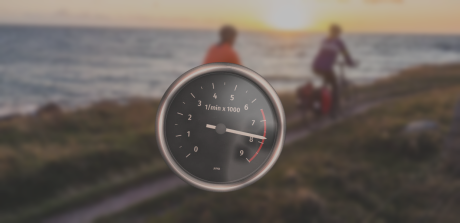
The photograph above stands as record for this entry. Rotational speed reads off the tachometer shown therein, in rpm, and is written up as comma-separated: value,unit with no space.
7750,rpm
